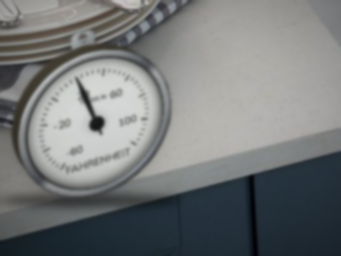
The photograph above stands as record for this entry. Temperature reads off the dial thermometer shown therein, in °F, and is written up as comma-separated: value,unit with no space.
20,°F
